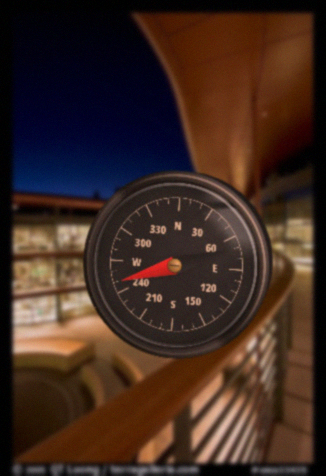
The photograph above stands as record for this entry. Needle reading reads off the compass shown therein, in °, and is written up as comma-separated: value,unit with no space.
250,°
